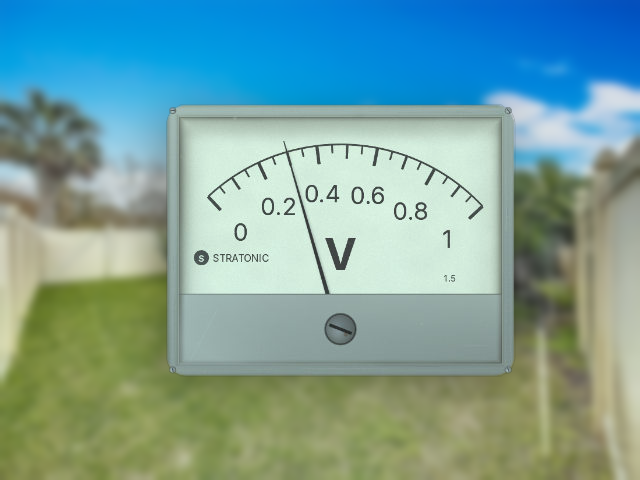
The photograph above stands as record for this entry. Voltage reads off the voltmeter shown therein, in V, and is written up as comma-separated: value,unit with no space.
0.3,V
